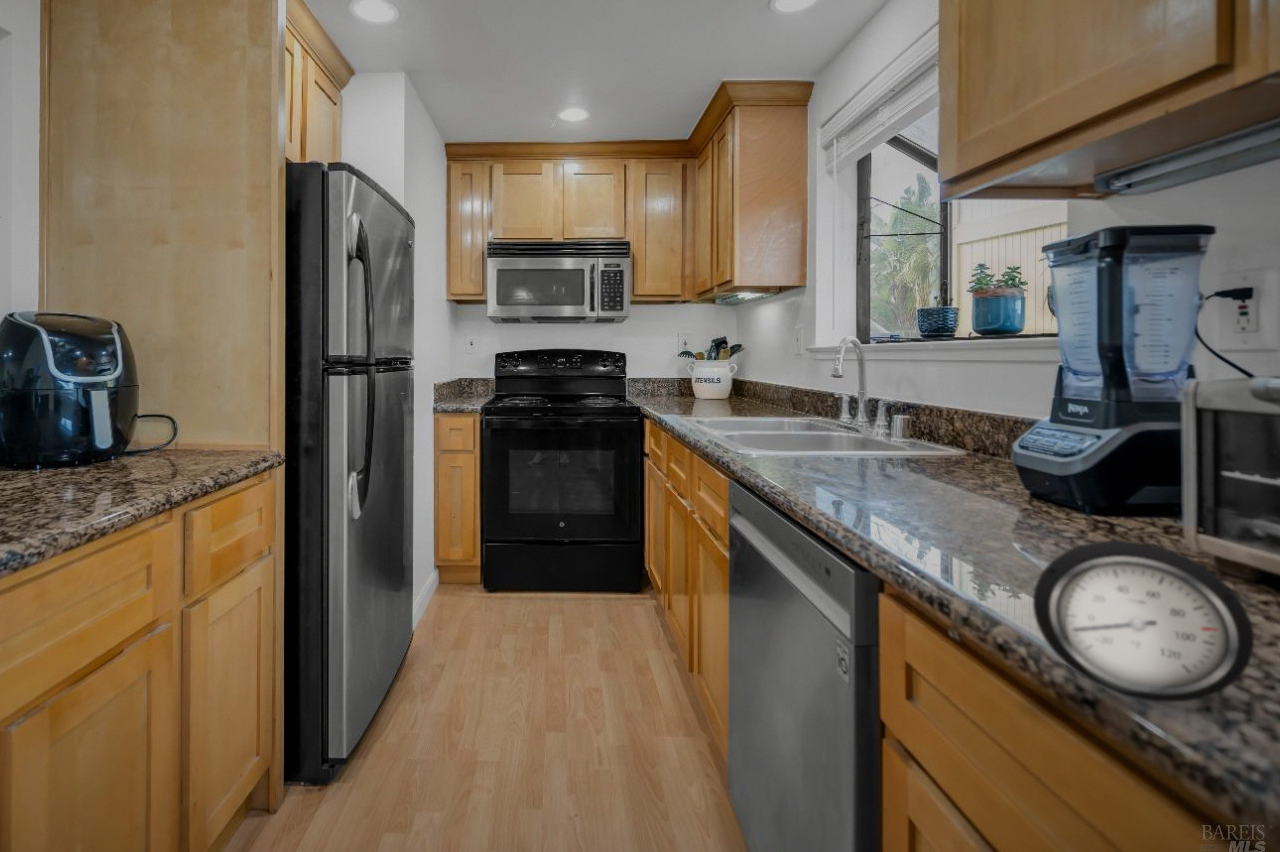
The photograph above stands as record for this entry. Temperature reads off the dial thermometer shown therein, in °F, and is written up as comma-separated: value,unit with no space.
-8,°F
